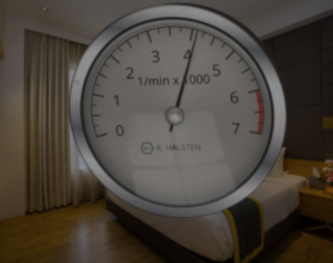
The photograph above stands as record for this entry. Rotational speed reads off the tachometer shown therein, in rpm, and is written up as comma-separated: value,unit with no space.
4125,rpm
